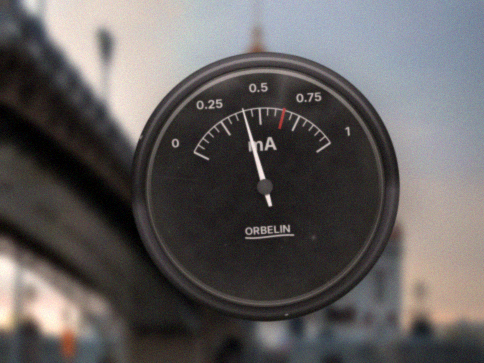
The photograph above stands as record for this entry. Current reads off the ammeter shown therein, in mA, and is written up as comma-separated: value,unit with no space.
0.4,mA
